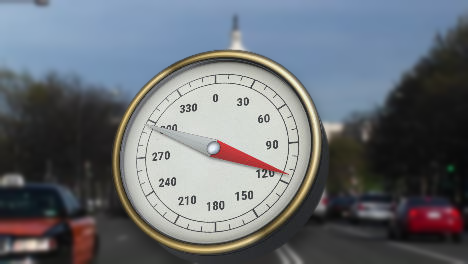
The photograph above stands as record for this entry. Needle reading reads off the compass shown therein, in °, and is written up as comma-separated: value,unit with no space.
115,°
